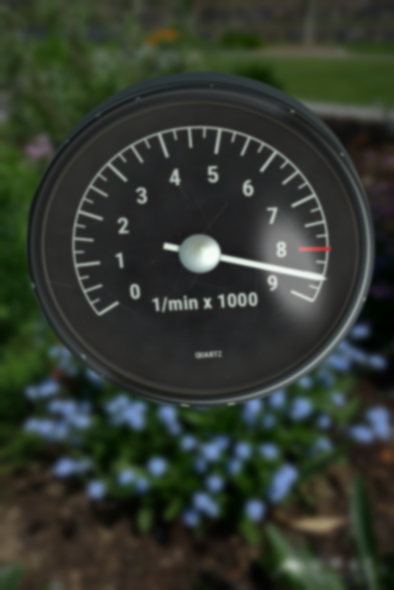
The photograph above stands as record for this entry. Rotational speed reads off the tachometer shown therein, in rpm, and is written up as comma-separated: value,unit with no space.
8500,rpm
